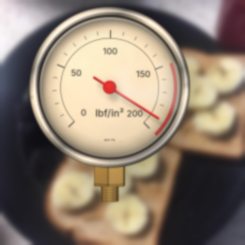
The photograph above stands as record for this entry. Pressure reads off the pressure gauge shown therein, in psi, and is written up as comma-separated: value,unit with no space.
190,psi
